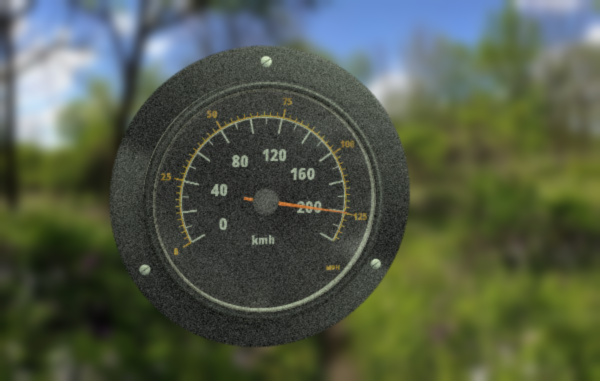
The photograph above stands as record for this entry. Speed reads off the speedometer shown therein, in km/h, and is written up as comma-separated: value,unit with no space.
200,km/h
